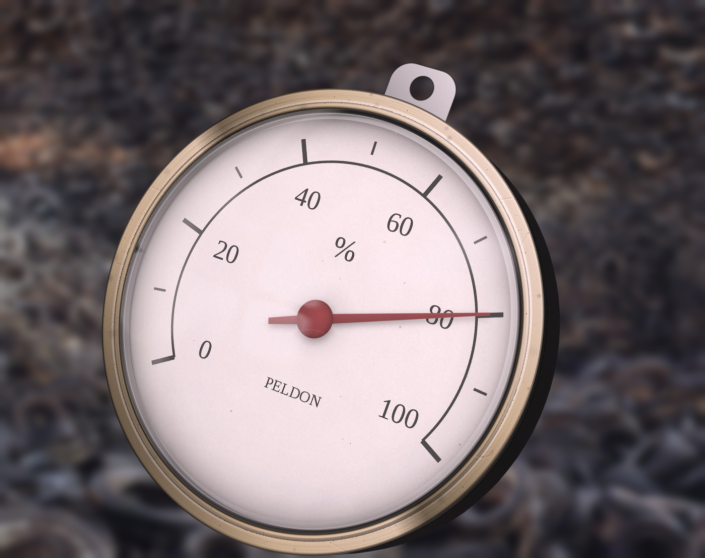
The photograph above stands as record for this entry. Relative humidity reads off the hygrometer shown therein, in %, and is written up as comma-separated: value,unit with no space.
80,%
